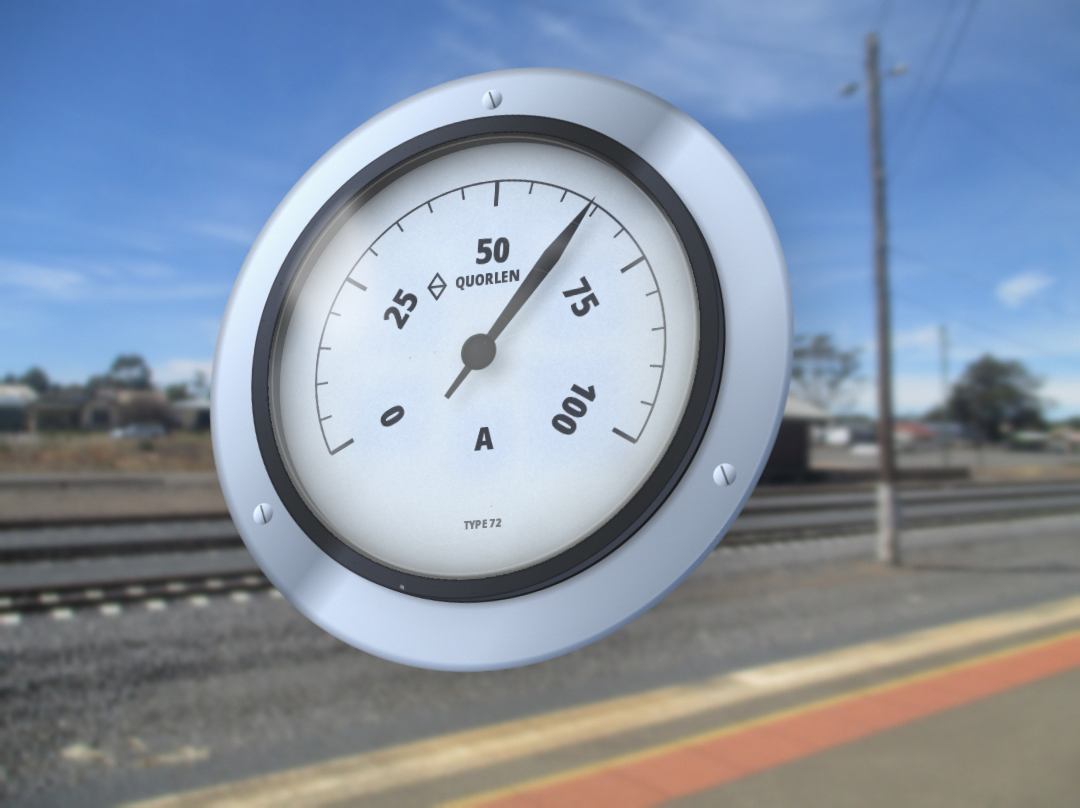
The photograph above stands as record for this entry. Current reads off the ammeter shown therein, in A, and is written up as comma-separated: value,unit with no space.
65,A
